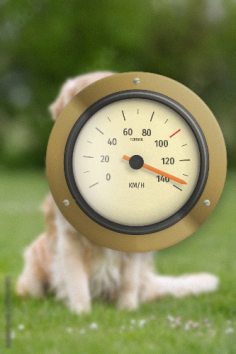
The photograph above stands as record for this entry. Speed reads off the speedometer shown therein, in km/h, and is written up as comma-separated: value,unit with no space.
135,km/h
